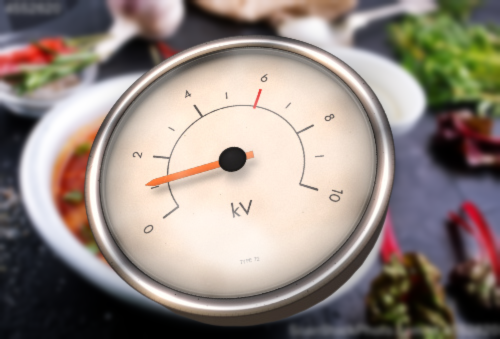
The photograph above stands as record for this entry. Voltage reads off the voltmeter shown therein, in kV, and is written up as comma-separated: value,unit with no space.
1,kV
